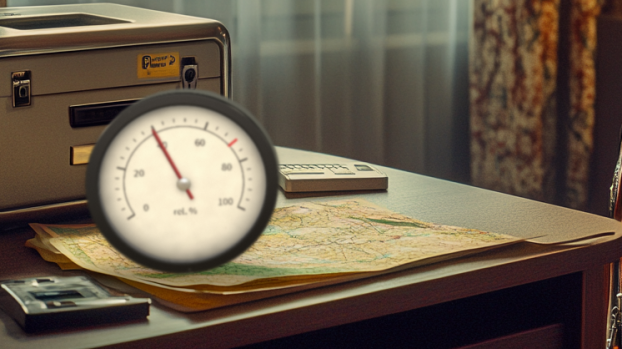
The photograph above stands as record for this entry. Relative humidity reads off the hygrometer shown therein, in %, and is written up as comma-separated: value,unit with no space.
40,%
